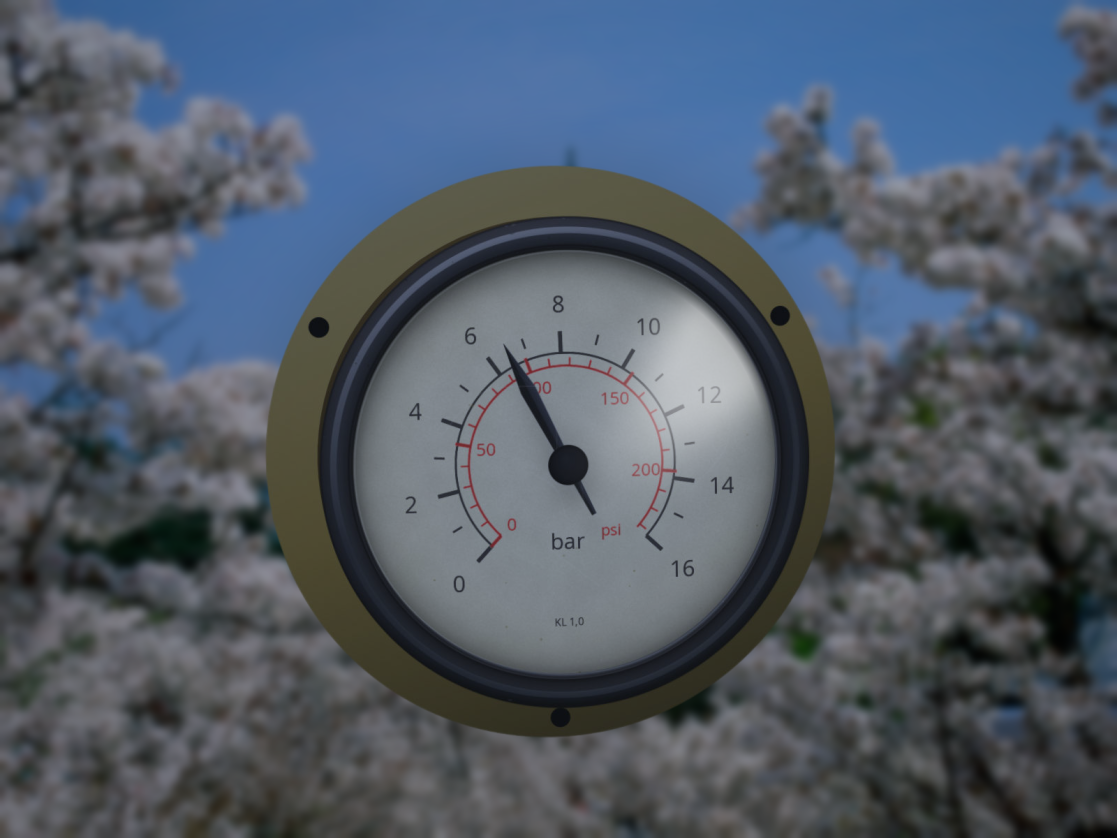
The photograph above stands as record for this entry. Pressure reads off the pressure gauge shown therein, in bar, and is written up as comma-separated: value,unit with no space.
6.5,bar
